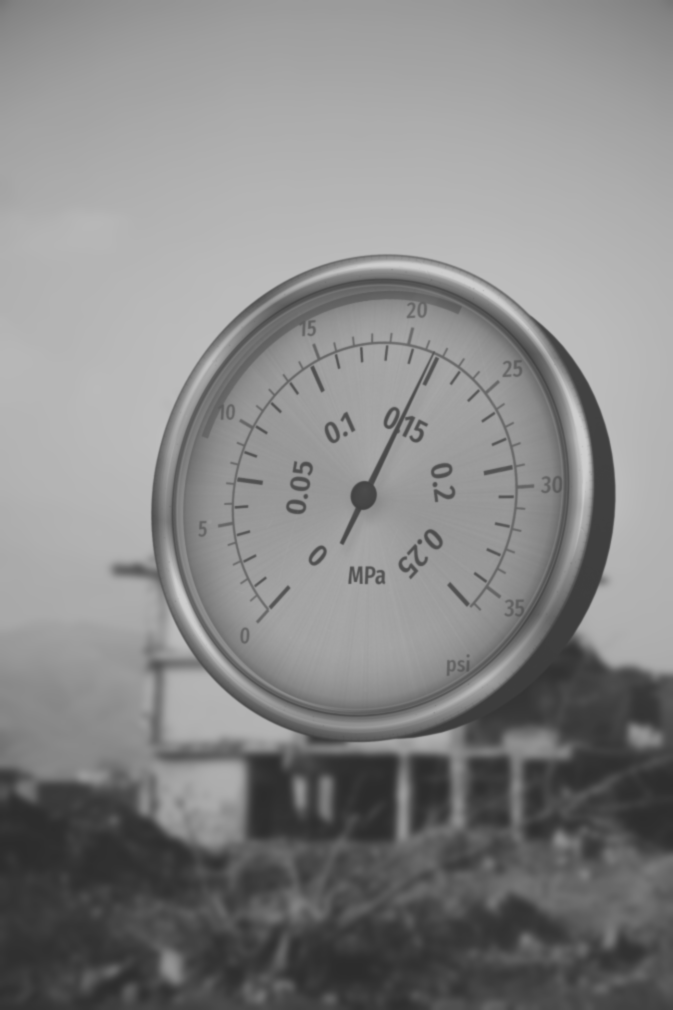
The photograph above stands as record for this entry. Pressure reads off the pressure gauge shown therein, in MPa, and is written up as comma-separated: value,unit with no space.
0.15,MPa
